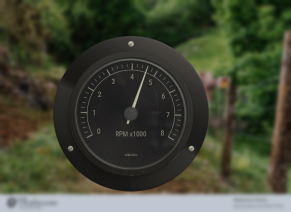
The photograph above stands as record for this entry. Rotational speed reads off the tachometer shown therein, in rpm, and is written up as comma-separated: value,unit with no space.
4600,rpm
